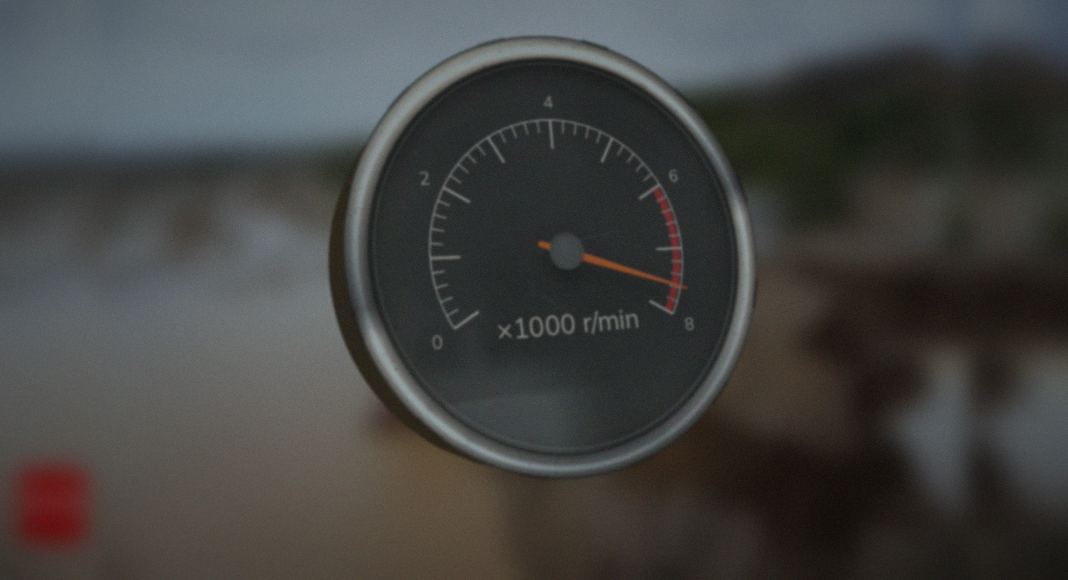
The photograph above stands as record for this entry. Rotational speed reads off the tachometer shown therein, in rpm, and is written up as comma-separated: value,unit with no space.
7600,rpm
